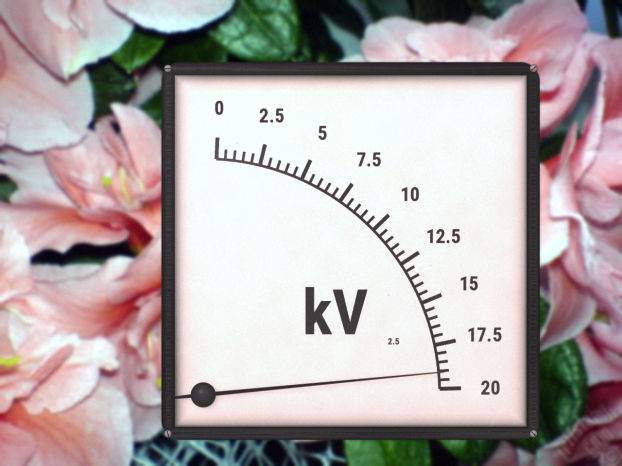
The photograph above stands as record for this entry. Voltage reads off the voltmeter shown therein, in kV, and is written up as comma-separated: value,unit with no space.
19,kV
